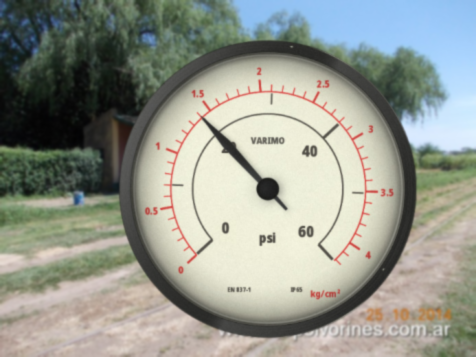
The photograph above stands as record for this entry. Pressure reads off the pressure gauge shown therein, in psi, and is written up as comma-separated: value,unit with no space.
20,psi
